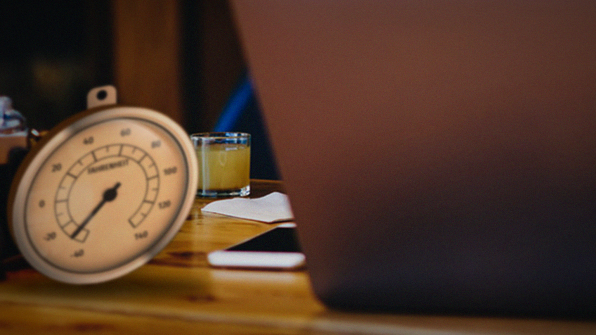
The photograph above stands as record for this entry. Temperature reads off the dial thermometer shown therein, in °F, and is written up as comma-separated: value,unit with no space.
-30,°F
